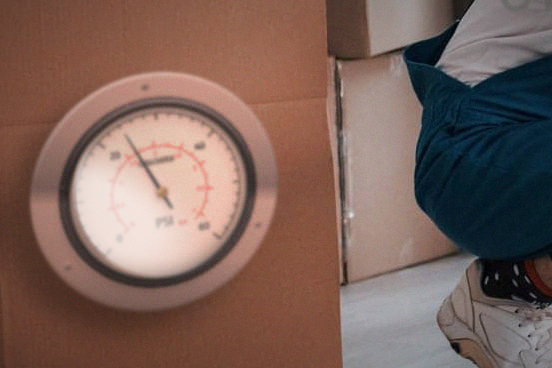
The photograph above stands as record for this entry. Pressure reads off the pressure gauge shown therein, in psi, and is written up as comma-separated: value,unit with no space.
24,psi
